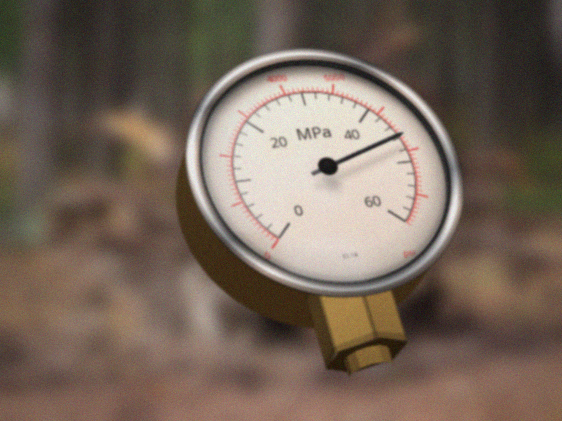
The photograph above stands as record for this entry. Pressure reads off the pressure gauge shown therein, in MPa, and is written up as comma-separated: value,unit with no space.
46,MPa
